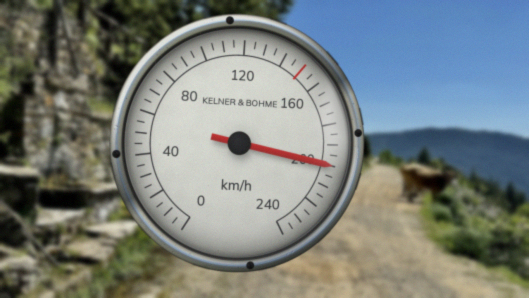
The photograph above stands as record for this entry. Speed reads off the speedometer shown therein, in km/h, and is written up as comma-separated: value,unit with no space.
200,km/h
